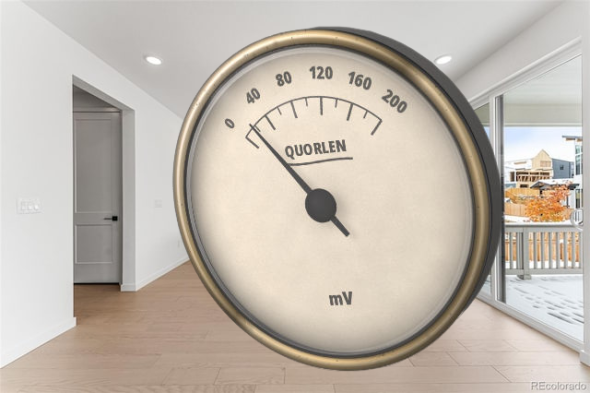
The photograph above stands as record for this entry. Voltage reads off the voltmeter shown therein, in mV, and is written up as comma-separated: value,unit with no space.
20,mV
